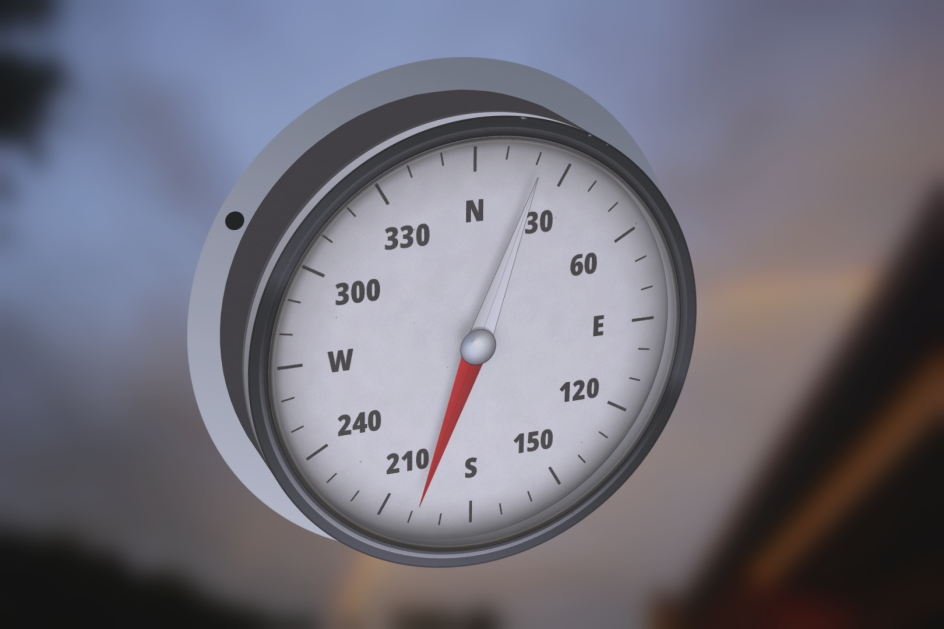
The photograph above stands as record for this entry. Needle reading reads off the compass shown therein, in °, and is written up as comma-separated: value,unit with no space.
200,°
